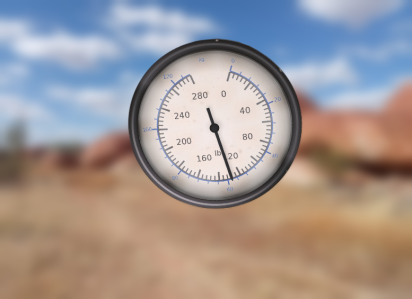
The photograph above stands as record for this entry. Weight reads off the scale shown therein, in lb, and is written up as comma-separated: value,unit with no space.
128,lb
